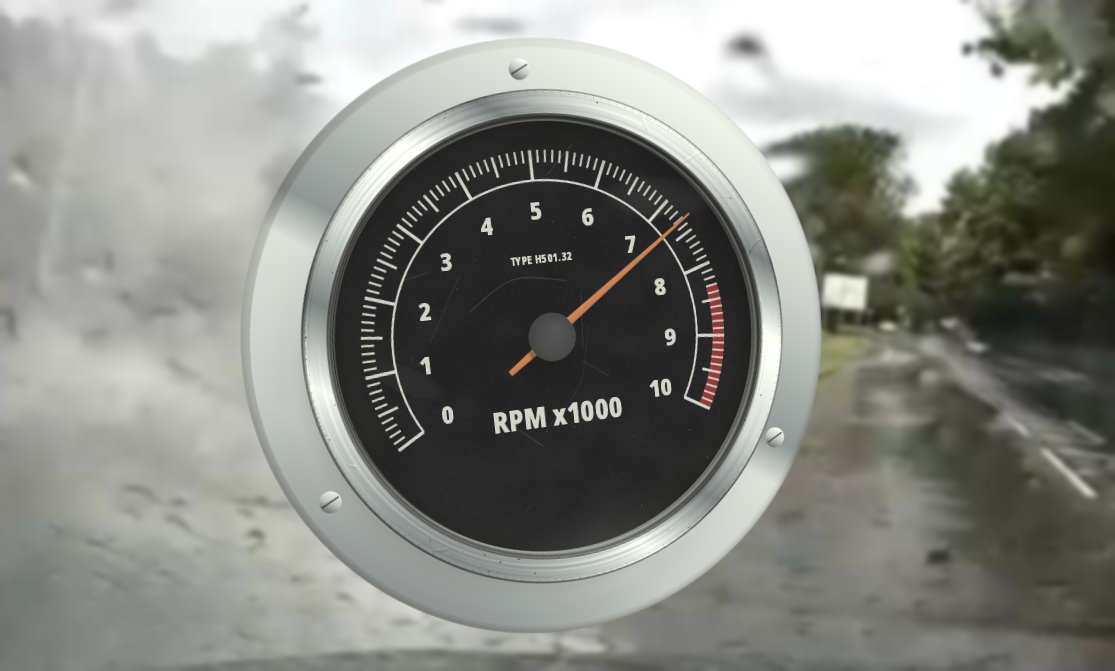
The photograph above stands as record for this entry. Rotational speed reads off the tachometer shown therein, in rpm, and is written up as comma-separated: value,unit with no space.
7300,rpm
